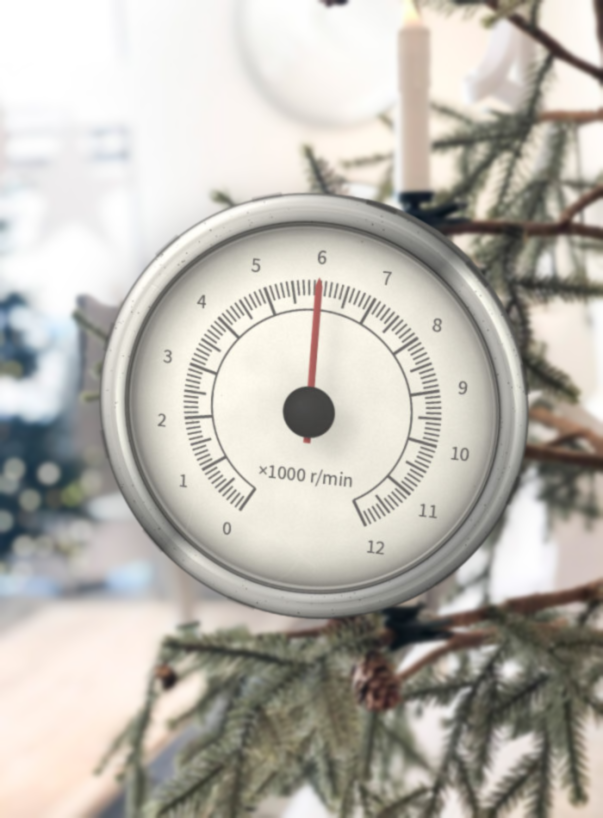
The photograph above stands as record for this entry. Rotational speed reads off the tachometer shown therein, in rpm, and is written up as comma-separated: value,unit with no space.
6000,rpm
